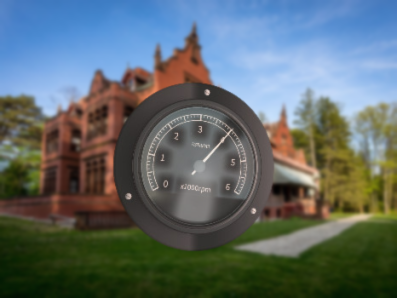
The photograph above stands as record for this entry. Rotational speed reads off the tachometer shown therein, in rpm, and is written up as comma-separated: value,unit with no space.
4000,rpm
